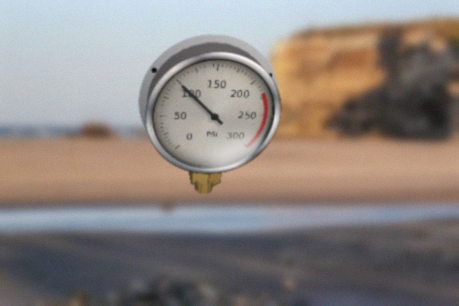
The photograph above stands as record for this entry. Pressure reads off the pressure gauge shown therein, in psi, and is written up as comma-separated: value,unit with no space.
100,psi
